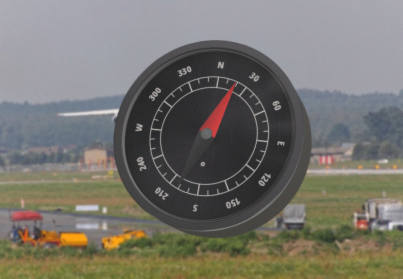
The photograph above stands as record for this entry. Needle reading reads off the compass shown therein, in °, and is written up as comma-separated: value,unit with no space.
20,°
